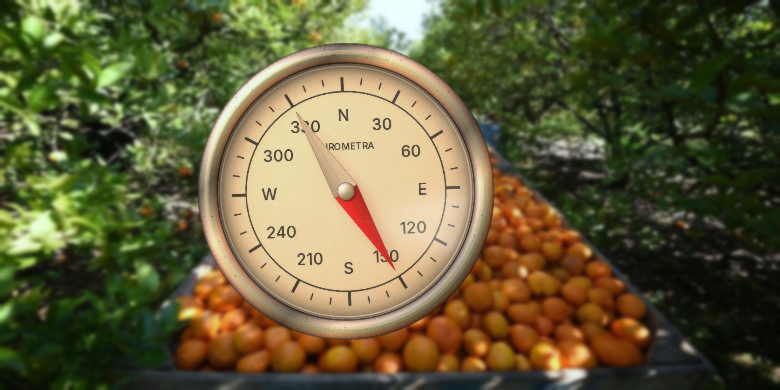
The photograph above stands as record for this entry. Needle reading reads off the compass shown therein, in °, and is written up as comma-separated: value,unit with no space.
150,°
